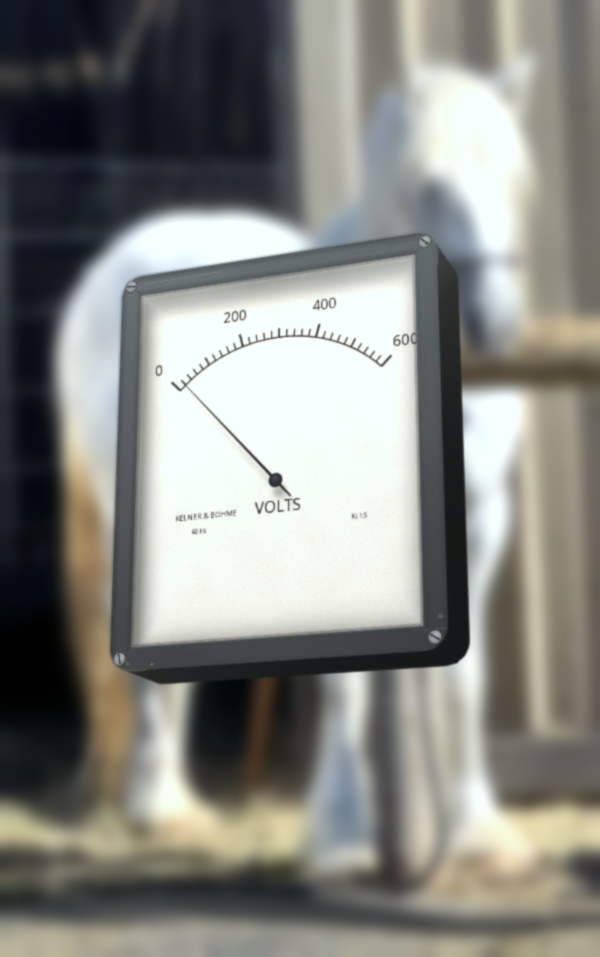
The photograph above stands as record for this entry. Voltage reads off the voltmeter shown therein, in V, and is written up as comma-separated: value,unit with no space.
20,V
